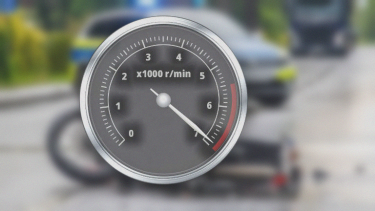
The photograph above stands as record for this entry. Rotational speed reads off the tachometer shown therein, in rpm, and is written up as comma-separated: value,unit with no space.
6900,rpm
